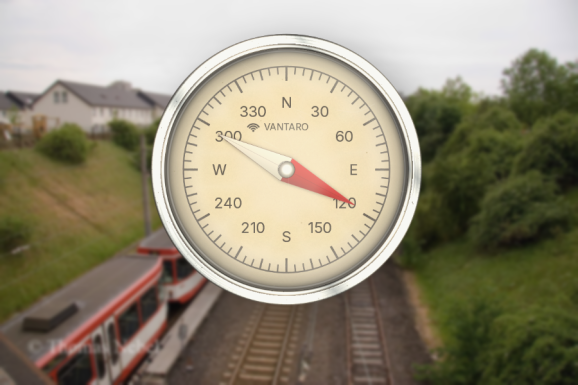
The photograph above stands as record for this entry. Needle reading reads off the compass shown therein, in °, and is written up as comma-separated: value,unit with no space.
117.5,°
